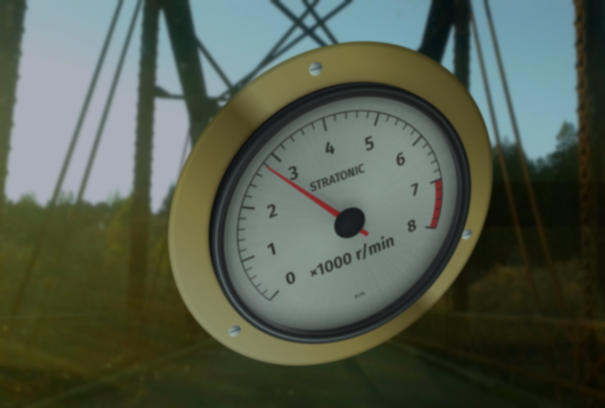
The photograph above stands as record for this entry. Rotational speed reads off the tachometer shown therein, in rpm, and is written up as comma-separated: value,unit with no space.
2800,rpm
